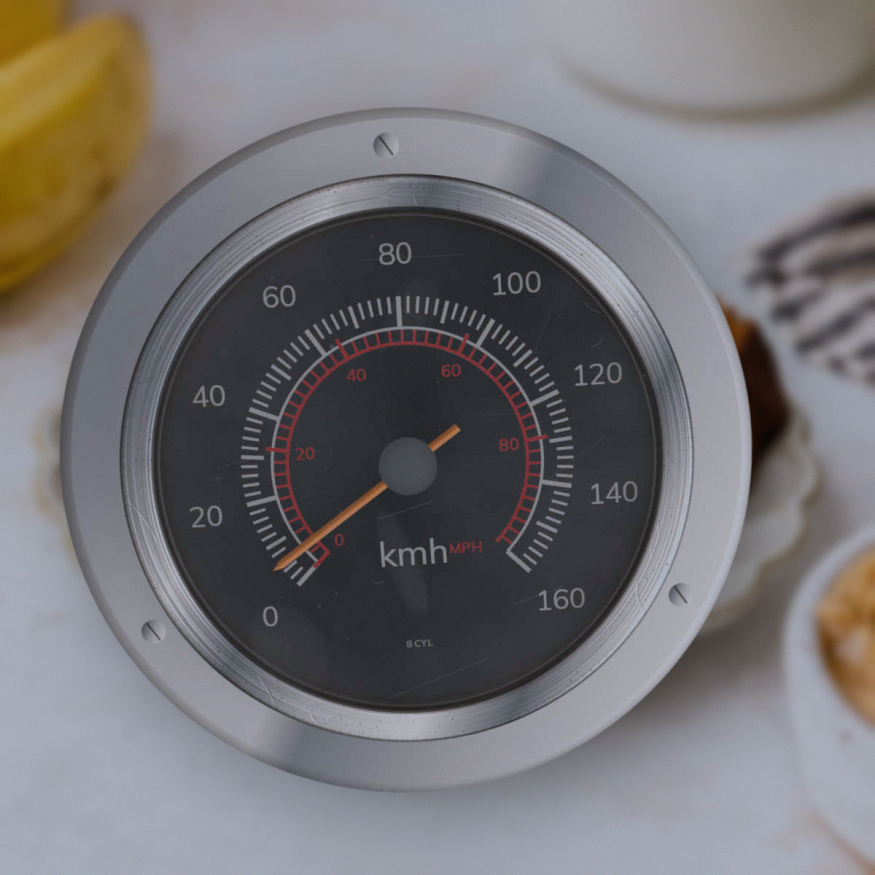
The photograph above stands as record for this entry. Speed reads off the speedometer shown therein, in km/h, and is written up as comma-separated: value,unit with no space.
6,km/h
